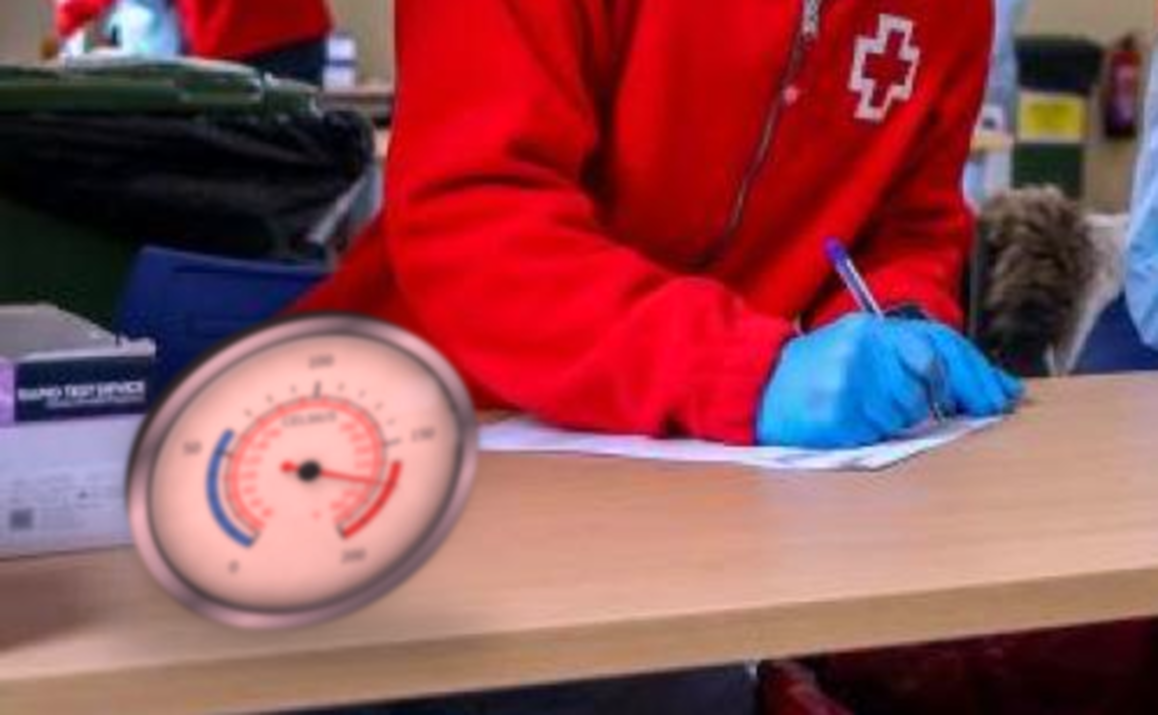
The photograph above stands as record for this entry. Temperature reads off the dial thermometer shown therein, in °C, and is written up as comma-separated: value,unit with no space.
170,°C
